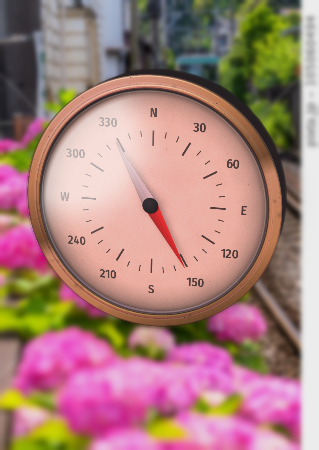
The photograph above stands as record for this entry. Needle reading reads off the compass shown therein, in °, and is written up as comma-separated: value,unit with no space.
150,°
